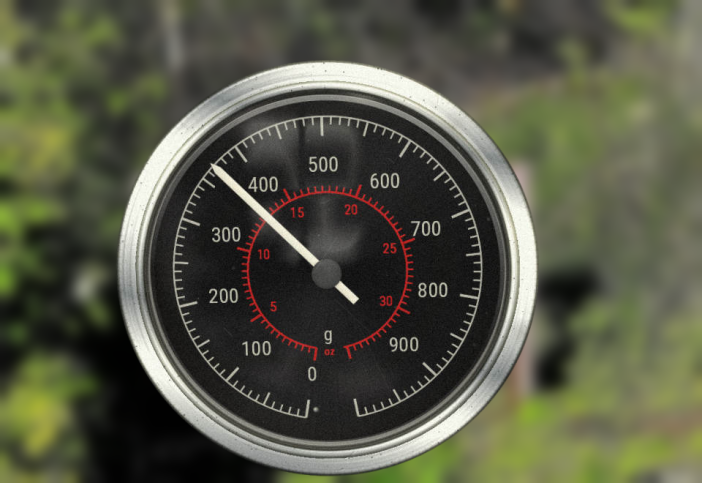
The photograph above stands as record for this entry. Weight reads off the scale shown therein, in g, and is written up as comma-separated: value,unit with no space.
370,g
